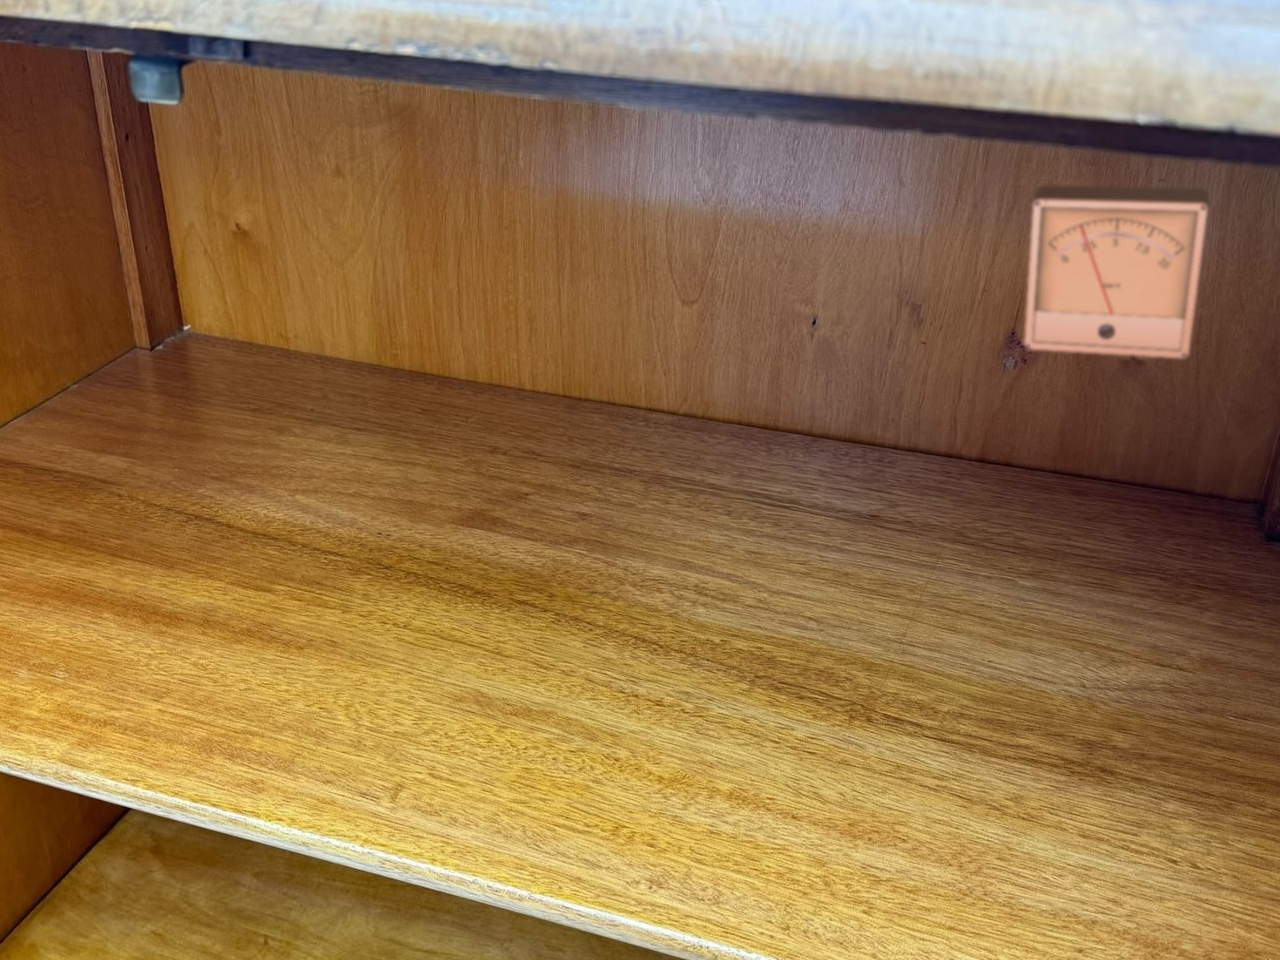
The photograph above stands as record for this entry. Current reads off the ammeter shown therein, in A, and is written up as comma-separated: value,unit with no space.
2.5,A
